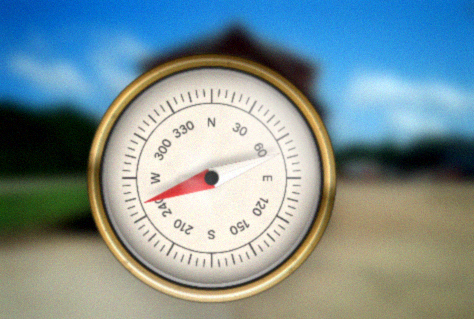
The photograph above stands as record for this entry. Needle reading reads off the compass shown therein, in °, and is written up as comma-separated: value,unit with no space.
250,°
